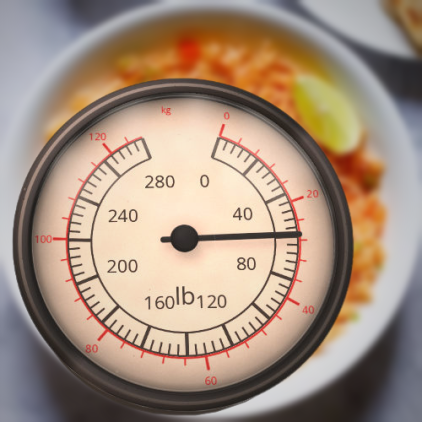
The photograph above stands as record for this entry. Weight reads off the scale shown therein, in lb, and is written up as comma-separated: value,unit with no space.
60,lb
